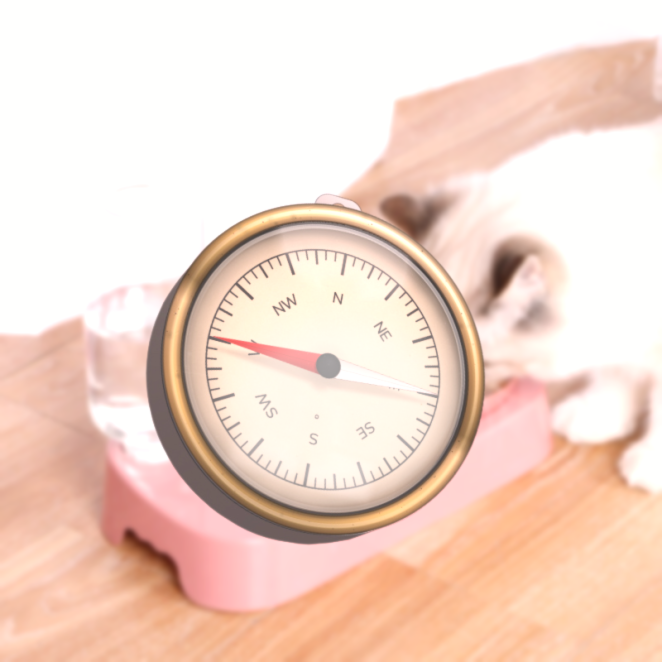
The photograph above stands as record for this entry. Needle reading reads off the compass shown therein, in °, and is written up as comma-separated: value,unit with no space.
270,°
